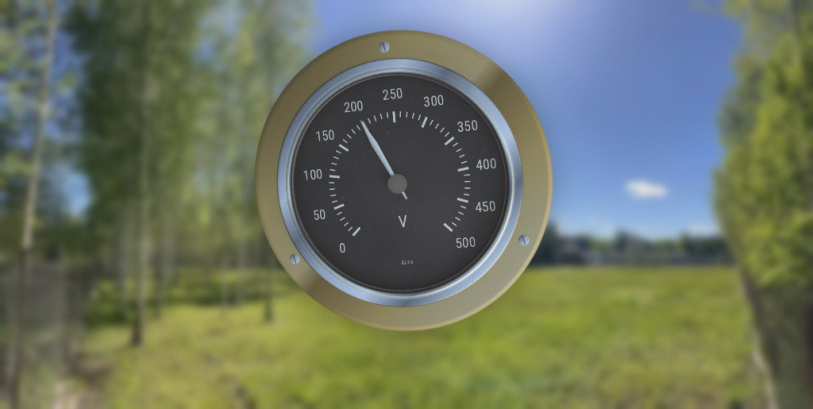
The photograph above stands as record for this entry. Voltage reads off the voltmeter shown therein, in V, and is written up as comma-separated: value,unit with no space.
200,V
